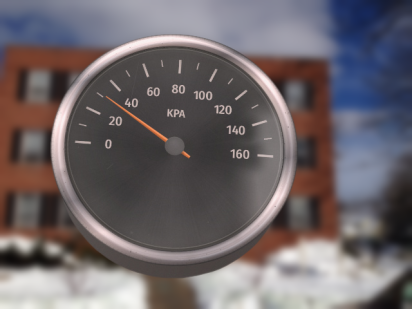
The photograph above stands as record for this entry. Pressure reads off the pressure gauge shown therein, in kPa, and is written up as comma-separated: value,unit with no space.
30,kPa
